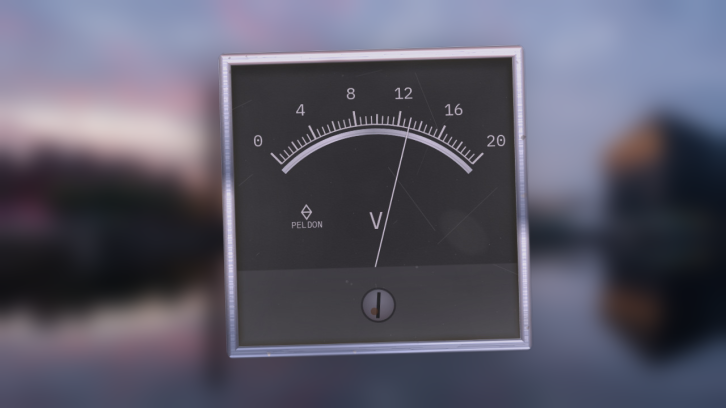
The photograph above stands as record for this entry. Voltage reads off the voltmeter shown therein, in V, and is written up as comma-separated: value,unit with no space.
13,V
